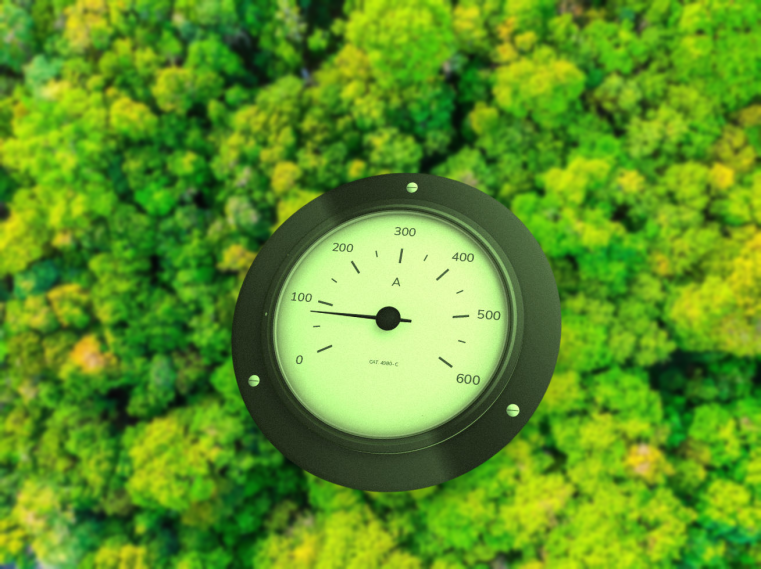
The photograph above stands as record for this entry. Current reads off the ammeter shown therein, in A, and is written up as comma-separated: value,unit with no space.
75,A
